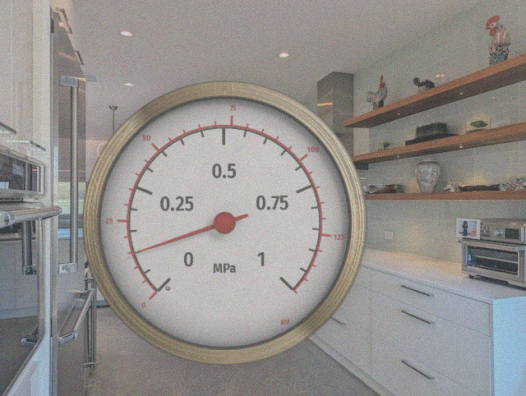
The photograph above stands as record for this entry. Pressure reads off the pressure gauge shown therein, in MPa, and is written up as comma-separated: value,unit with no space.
0.1,MPa
